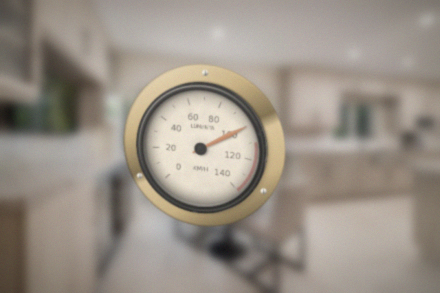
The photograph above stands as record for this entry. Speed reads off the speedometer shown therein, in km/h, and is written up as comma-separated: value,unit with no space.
100,km/h
